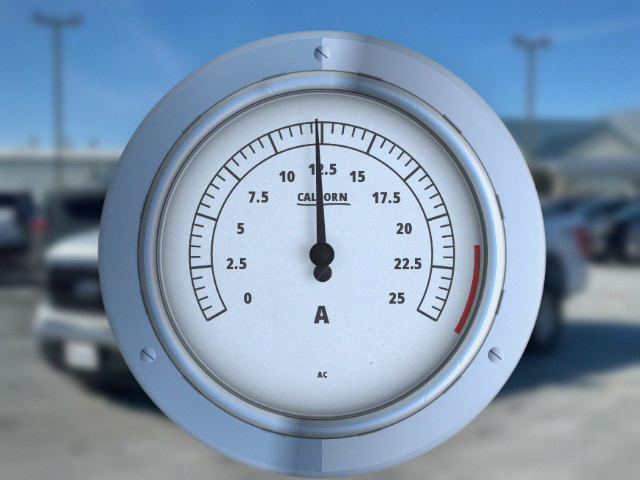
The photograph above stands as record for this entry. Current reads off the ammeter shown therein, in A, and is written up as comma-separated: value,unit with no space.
12.25,A
